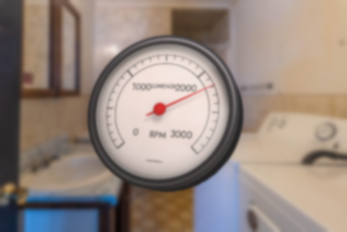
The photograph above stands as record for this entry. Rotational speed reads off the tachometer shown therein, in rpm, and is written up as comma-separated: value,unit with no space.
2200,rpm
